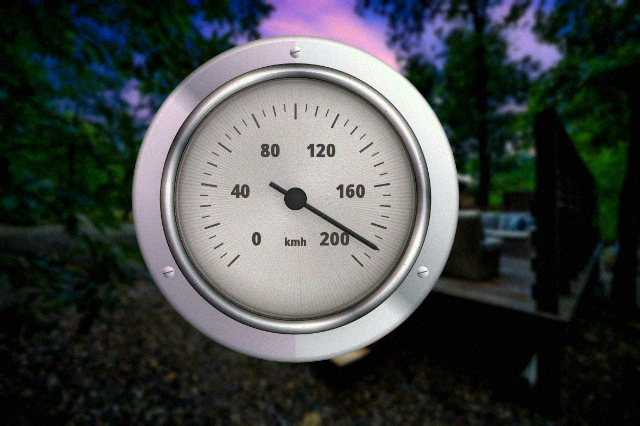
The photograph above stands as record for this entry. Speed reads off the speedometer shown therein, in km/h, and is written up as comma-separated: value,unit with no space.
190,km/h
